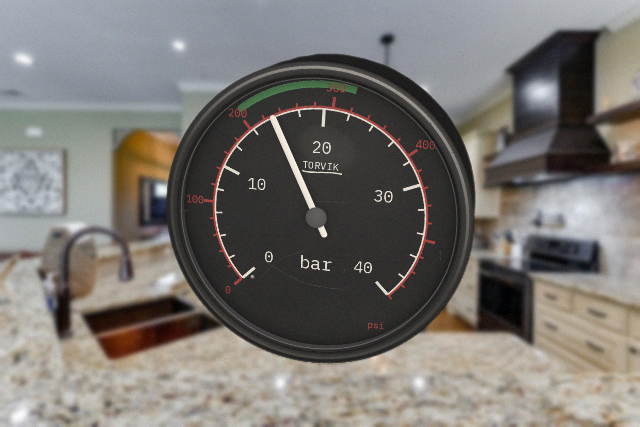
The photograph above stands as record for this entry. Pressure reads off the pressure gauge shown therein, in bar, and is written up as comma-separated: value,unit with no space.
16,bar
